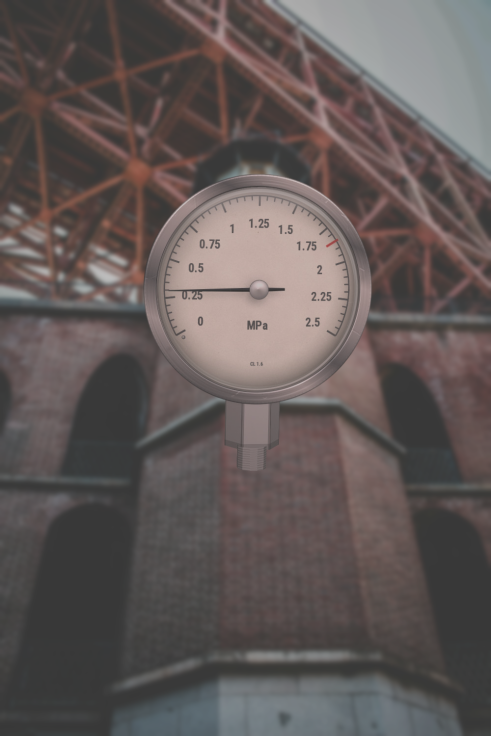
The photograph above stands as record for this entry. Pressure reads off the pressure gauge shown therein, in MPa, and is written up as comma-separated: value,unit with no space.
0.3,MPa
